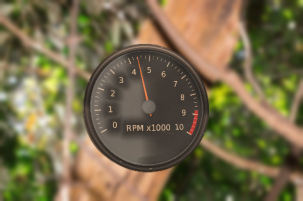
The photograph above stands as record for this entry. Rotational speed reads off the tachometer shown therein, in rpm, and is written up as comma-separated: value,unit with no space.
4400,rpm
